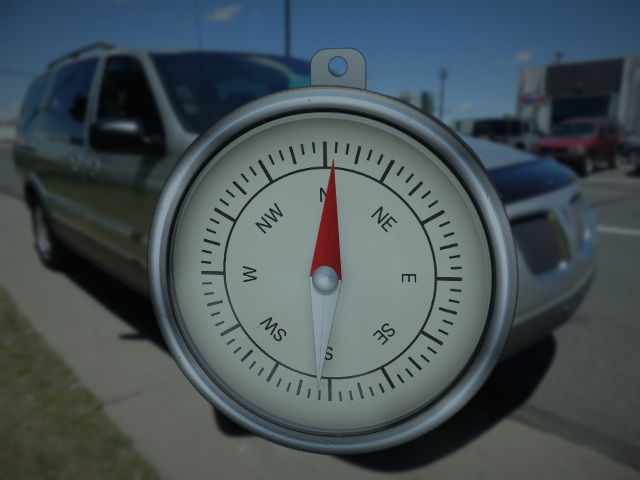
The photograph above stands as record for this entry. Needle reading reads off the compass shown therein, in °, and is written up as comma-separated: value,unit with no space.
5,°
